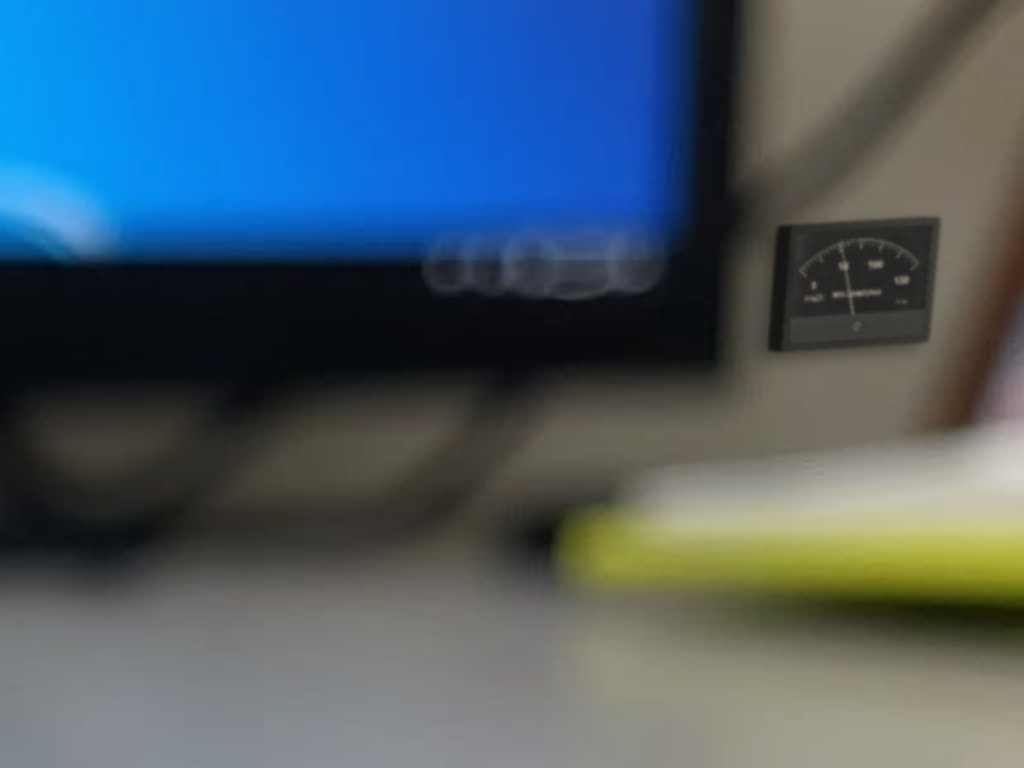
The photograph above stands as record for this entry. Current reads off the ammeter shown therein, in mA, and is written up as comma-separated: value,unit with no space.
50,mA
